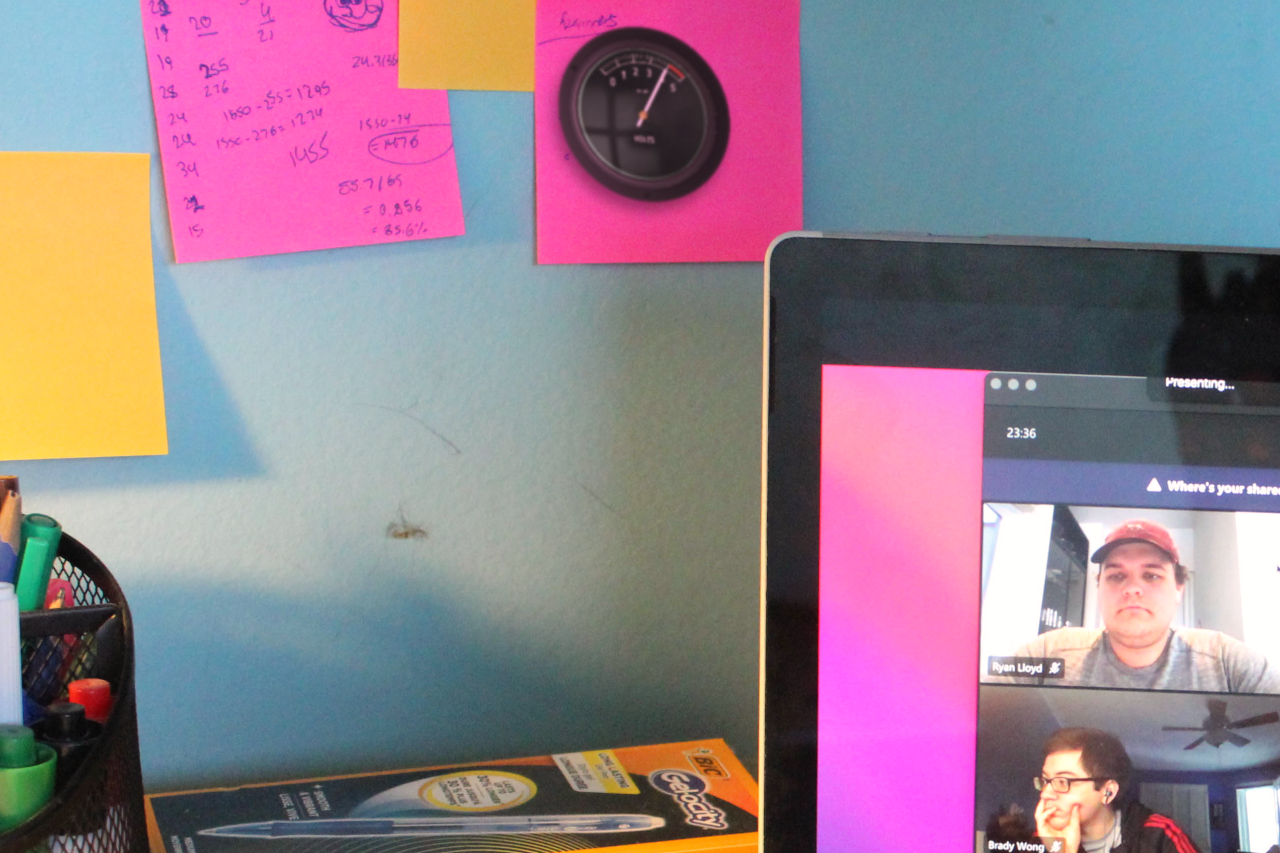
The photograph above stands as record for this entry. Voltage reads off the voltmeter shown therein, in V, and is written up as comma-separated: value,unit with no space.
4,V
